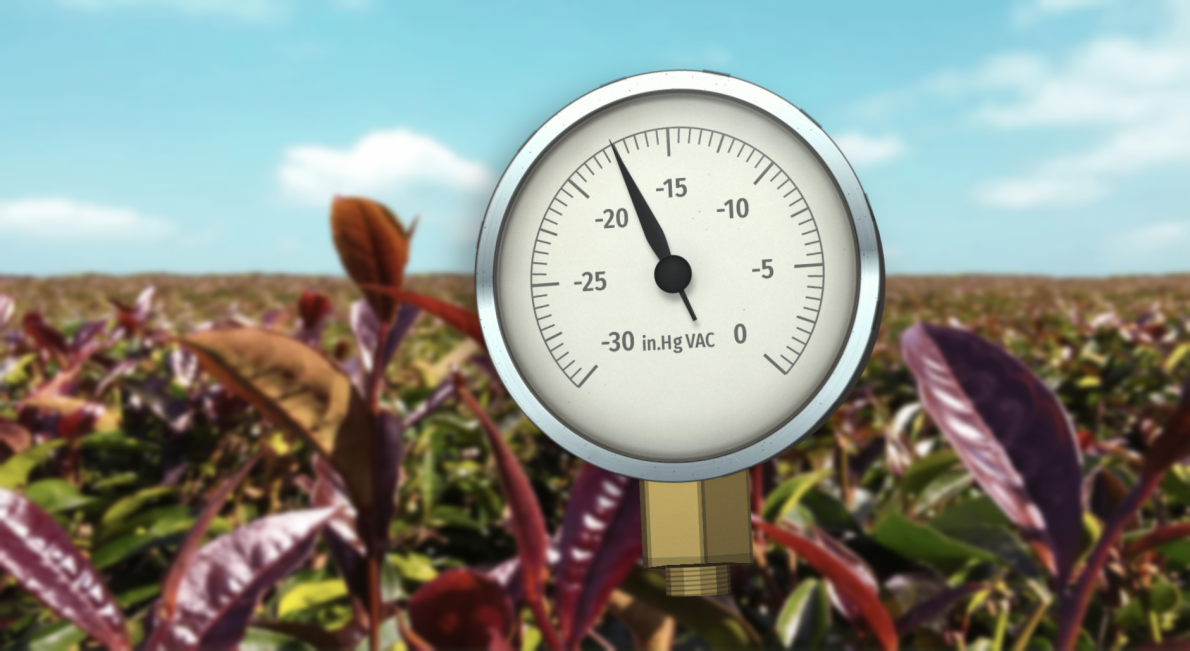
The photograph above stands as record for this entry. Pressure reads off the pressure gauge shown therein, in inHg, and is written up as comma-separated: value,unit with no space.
-17.5,inHg
